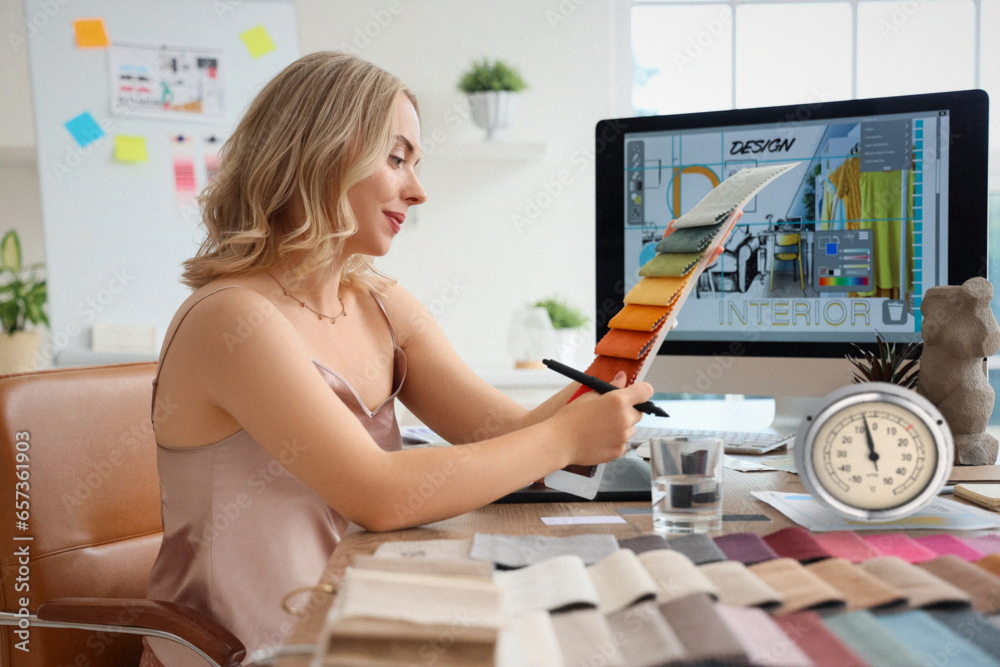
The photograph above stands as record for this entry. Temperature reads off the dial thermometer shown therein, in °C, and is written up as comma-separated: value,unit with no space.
-5,°C
